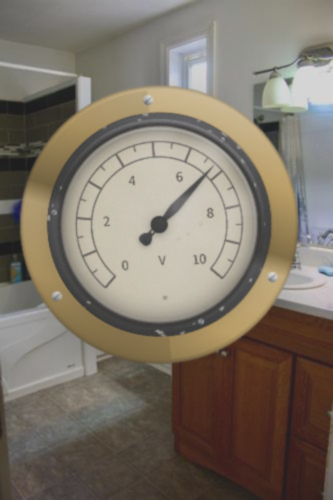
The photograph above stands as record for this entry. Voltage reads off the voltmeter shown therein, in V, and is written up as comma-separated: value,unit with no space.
6.75,V
